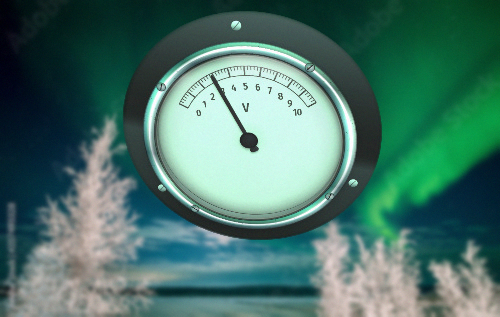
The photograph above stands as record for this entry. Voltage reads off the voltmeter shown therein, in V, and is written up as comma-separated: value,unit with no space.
3,V
